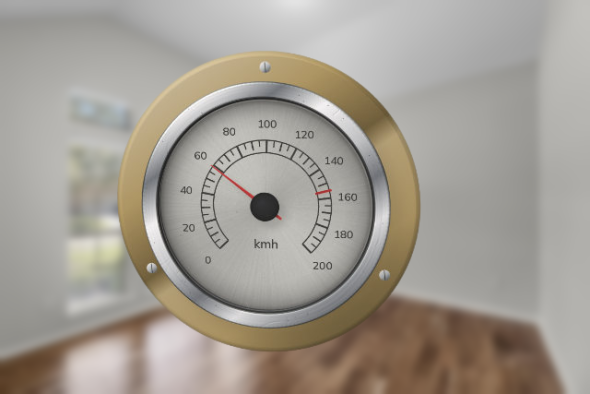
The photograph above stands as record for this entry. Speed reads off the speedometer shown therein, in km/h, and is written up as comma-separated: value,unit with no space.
60,km/h
